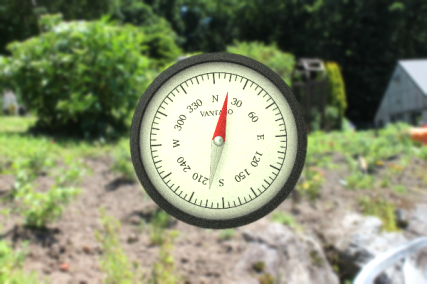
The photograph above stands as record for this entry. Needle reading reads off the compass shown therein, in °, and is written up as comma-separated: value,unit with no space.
15,°
